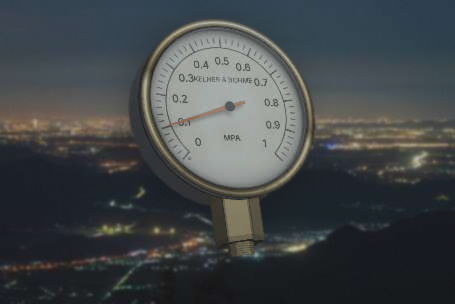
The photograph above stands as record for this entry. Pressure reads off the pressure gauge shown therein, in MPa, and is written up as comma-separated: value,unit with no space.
0.1,MPa
